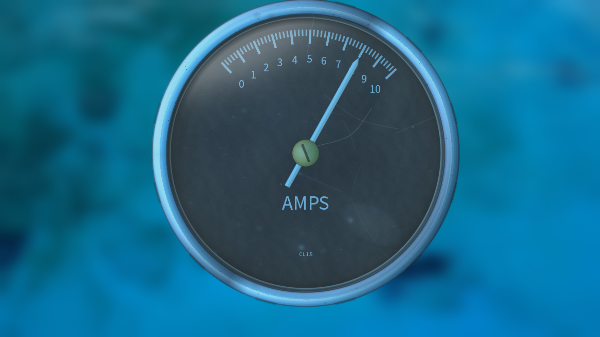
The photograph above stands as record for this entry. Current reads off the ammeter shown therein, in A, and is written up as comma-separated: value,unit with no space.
8,A
